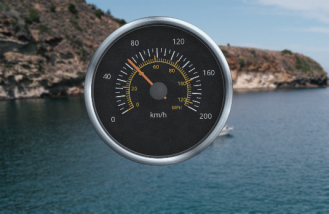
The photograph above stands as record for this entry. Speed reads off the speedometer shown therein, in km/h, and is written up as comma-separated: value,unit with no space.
65,km/h
